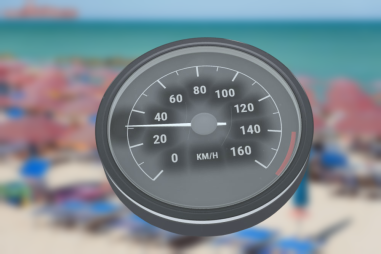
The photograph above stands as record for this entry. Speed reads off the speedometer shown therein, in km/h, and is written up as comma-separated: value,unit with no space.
30,km/h
